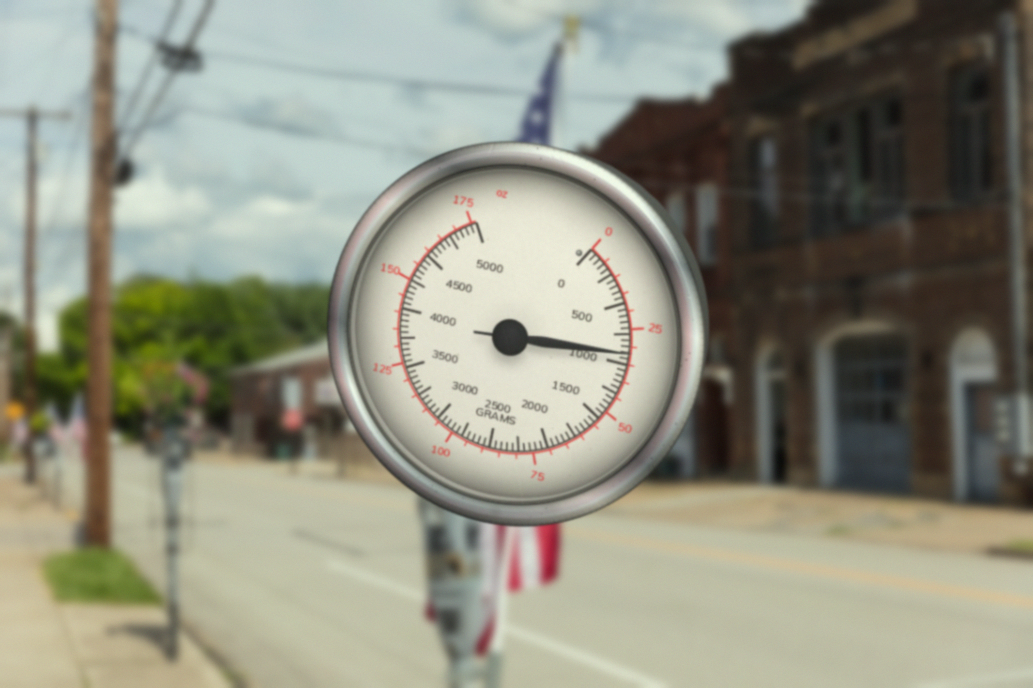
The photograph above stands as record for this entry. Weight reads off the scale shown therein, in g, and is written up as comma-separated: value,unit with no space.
900,g
